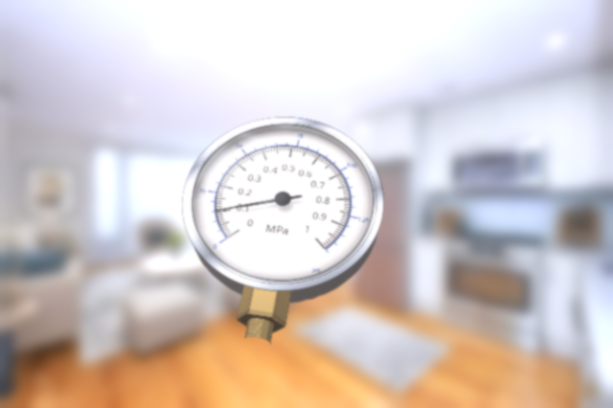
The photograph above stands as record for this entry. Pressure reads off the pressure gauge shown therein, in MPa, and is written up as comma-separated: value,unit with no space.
0.1,MPa
